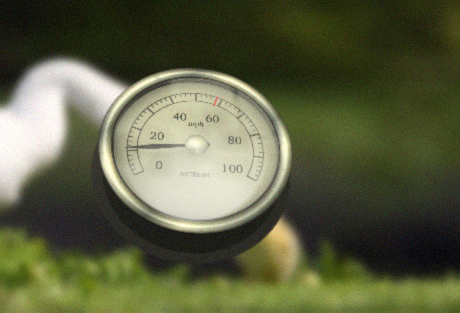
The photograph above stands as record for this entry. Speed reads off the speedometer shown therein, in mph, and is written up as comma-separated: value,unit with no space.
10,mph
